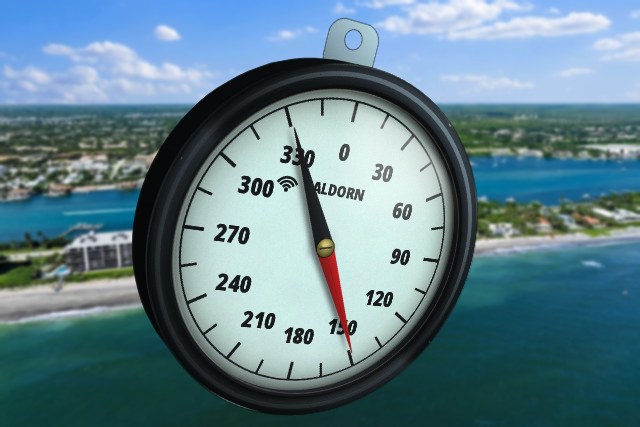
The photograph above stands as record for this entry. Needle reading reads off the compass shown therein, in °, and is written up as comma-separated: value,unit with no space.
150,°
